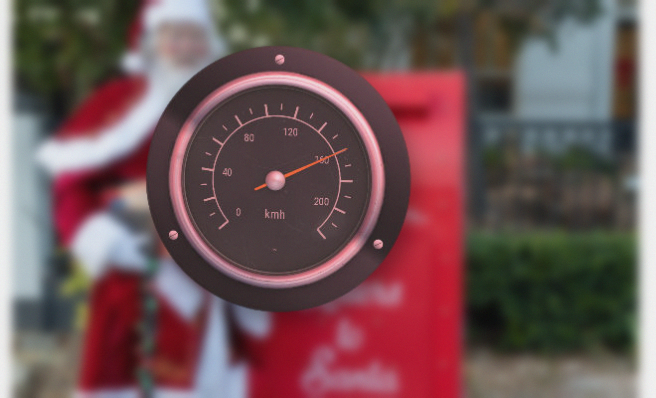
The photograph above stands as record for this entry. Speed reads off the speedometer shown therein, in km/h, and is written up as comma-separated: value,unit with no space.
160,km/h
